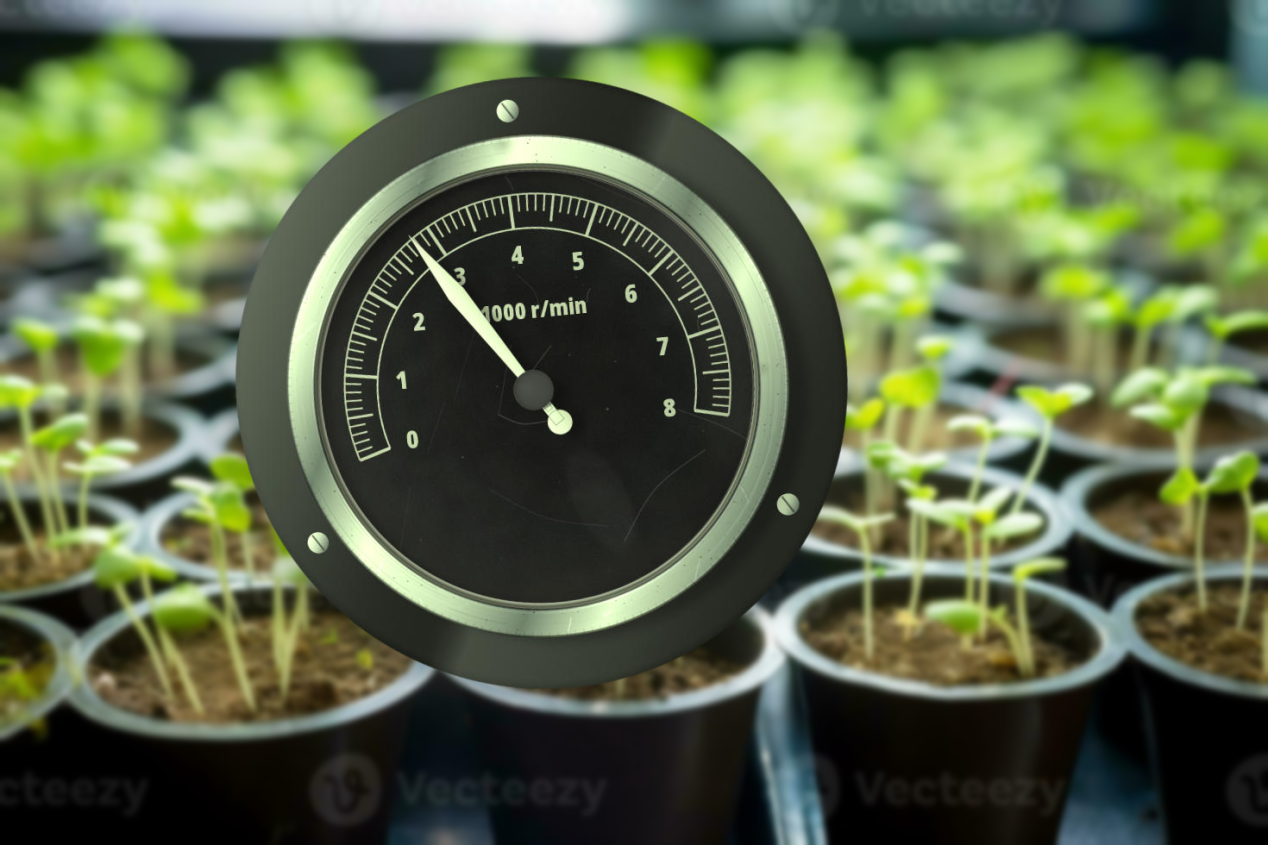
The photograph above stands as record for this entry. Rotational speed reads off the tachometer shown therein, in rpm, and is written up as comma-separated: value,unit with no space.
2800,rpm
